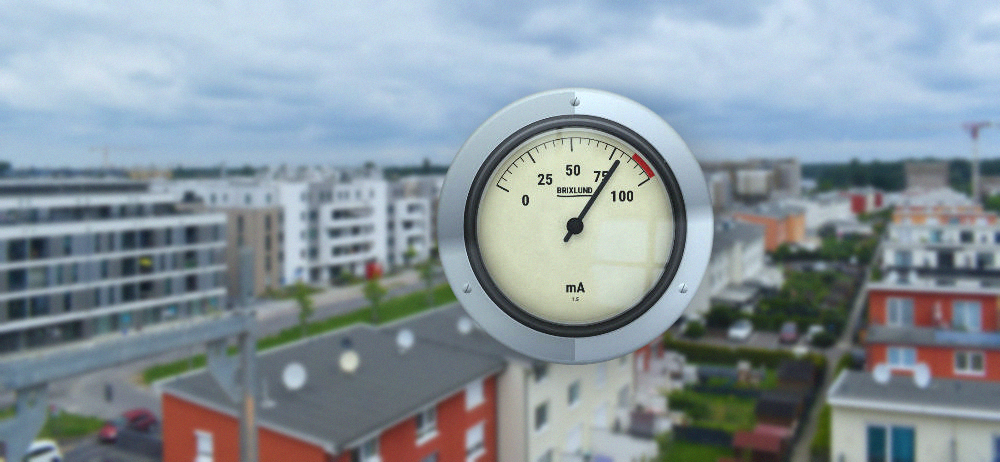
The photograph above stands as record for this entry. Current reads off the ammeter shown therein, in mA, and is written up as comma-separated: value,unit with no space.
80,mA
